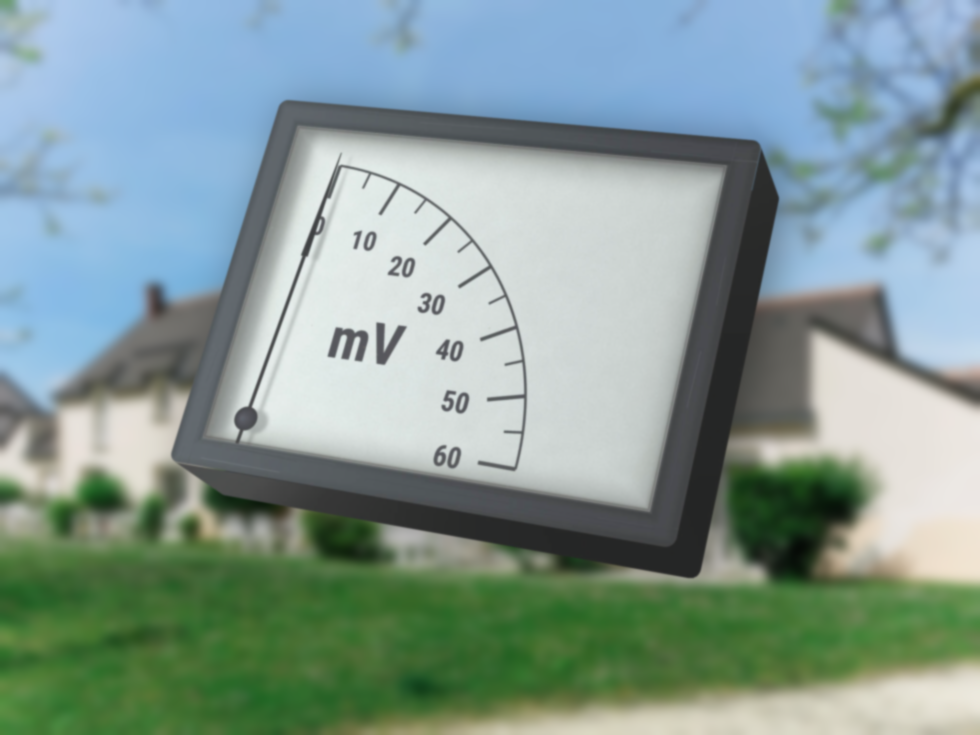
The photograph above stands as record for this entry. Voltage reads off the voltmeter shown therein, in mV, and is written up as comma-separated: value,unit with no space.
0,mV
